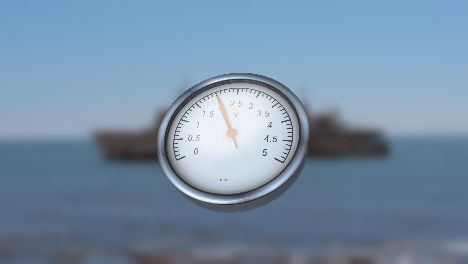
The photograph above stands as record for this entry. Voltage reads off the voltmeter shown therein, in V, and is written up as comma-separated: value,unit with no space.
2,V
